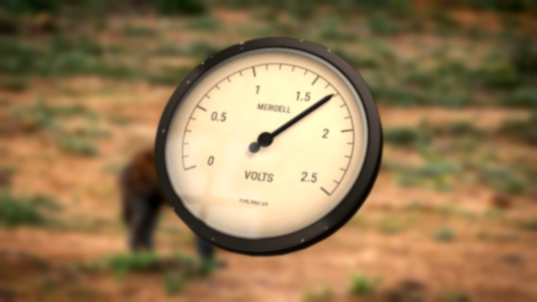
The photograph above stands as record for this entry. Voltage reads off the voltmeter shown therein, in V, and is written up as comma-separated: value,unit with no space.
1.7,V
